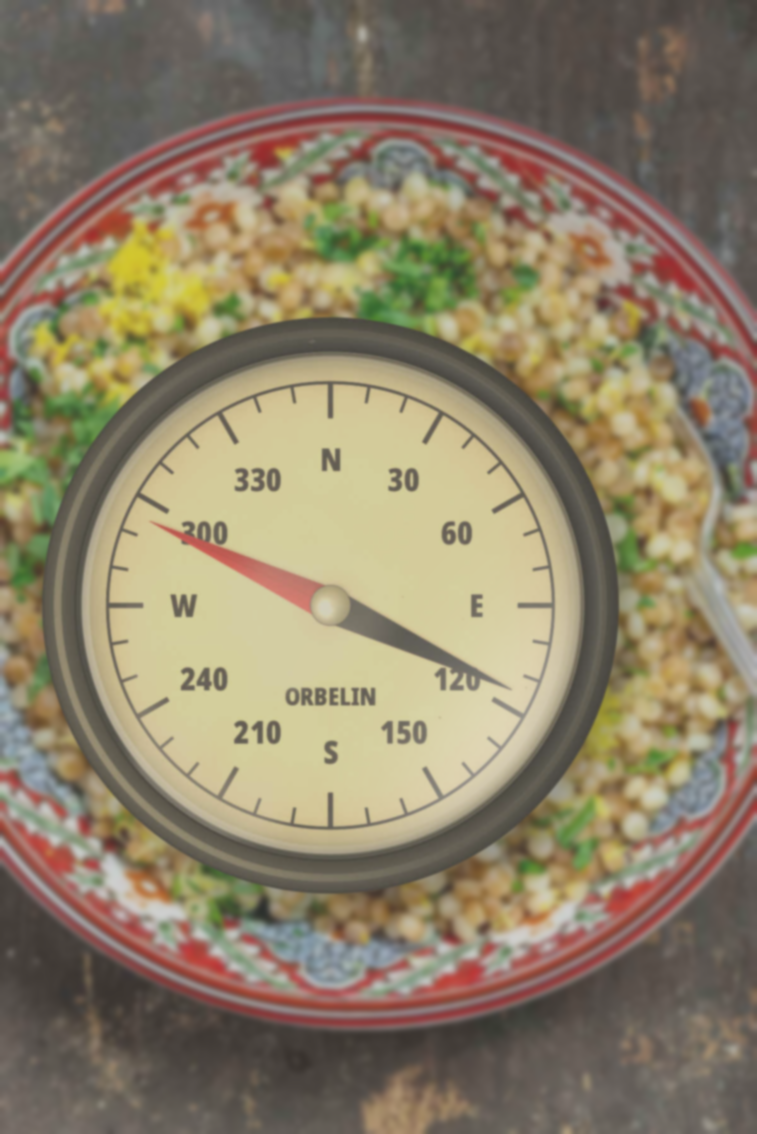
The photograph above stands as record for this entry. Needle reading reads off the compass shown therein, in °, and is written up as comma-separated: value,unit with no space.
295,°
